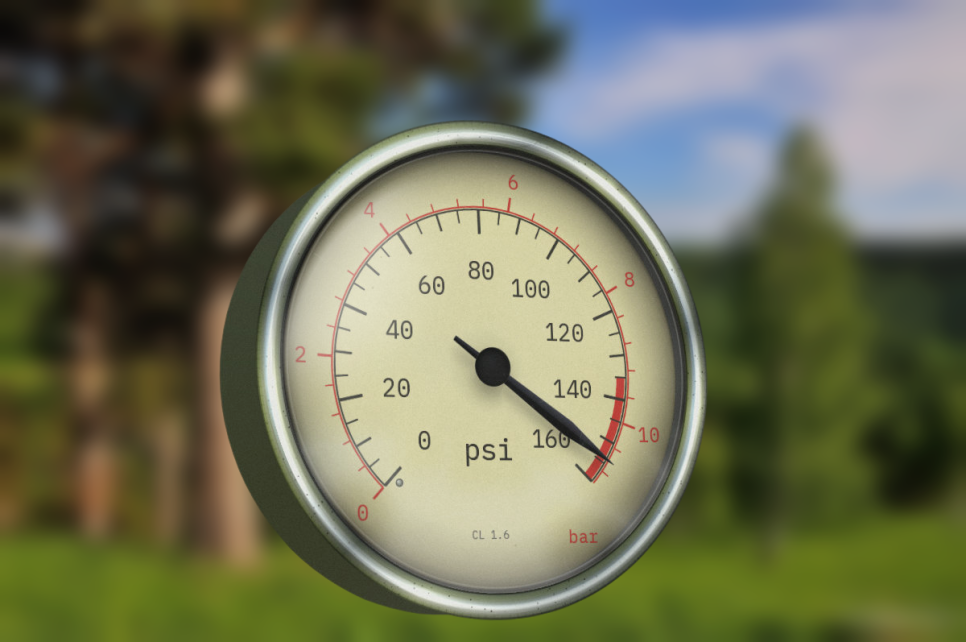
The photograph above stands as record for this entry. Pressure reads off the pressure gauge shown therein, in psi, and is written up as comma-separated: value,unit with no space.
155,psi
